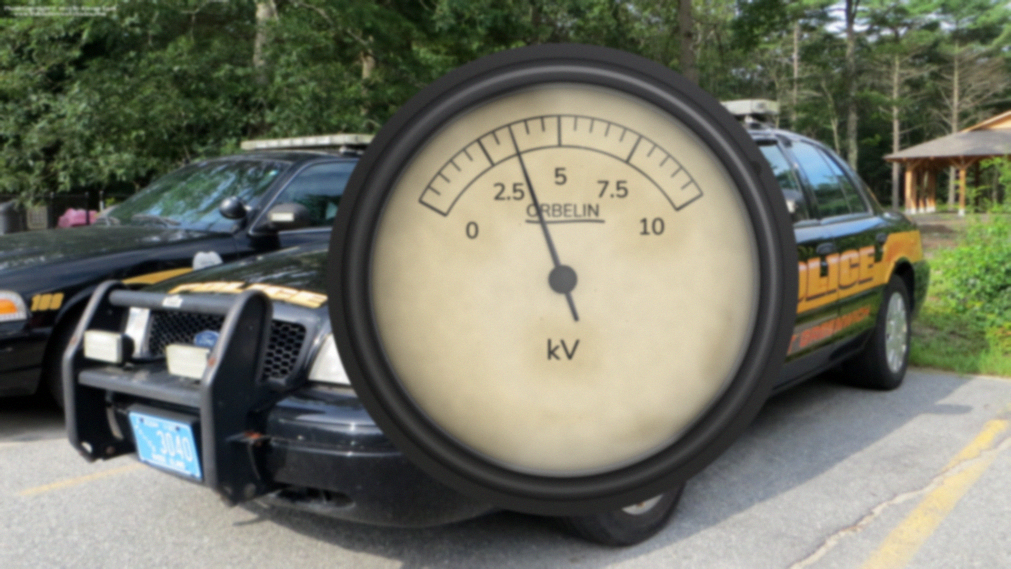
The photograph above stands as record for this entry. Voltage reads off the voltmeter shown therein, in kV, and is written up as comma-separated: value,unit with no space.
3.5,kV
